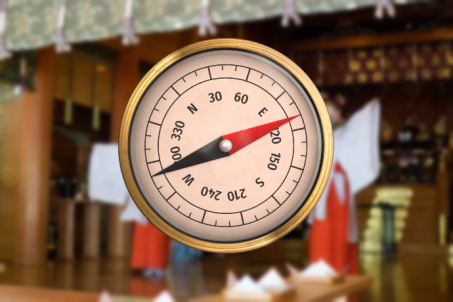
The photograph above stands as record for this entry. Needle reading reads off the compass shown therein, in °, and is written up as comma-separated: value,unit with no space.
110,°
